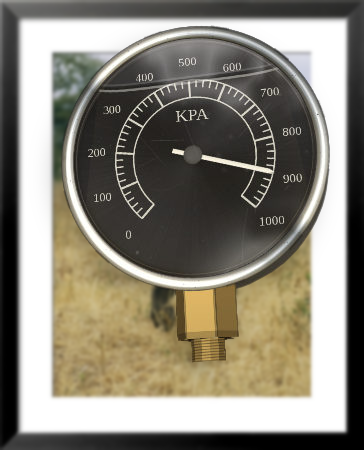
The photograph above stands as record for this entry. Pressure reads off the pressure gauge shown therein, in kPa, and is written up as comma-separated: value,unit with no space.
900,kPa
